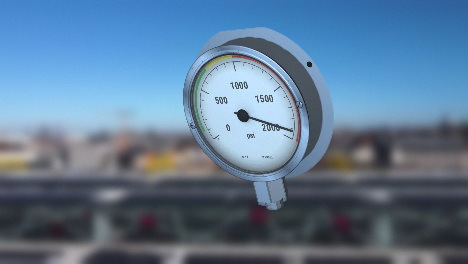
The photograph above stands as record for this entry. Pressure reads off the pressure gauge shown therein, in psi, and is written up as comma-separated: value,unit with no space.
1900,psi
